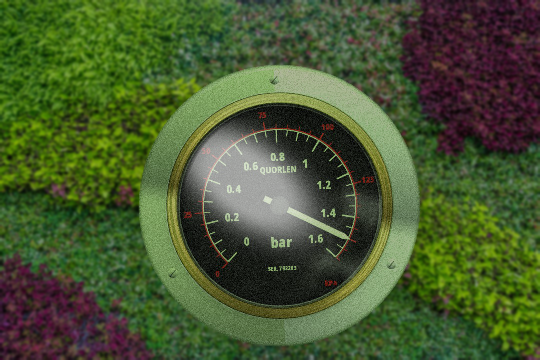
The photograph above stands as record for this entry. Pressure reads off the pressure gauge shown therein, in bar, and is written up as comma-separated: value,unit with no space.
1.5,bar
